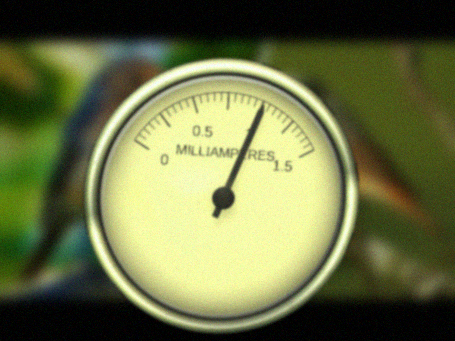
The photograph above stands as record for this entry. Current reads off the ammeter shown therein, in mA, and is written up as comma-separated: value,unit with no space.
1,mA
